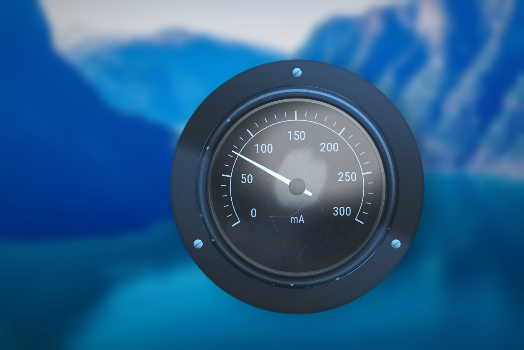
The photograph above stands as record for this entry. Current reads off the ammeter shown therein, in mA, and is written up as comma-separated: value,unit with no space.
75,mA
